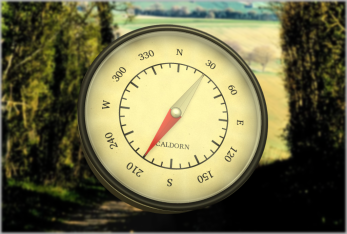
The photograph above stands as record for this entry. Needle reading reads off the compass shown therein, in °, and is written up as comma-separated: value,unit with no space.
210,°
